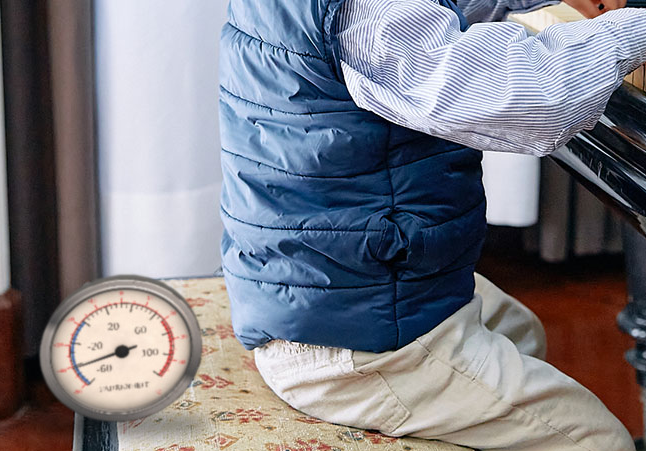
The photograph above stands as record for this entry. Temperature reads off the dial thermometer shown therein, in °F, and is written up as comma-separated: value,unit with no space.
-40,°F
